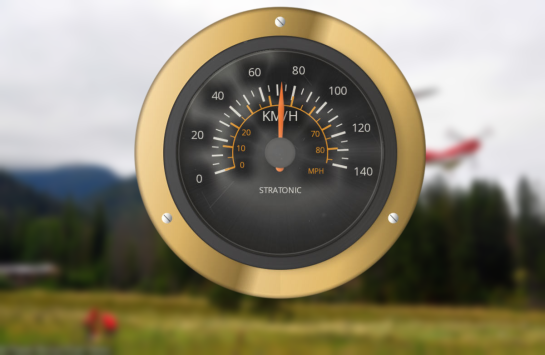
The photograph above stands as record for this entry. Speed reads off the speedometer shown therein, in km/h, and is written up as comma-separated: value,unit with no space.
72.5,km/h
